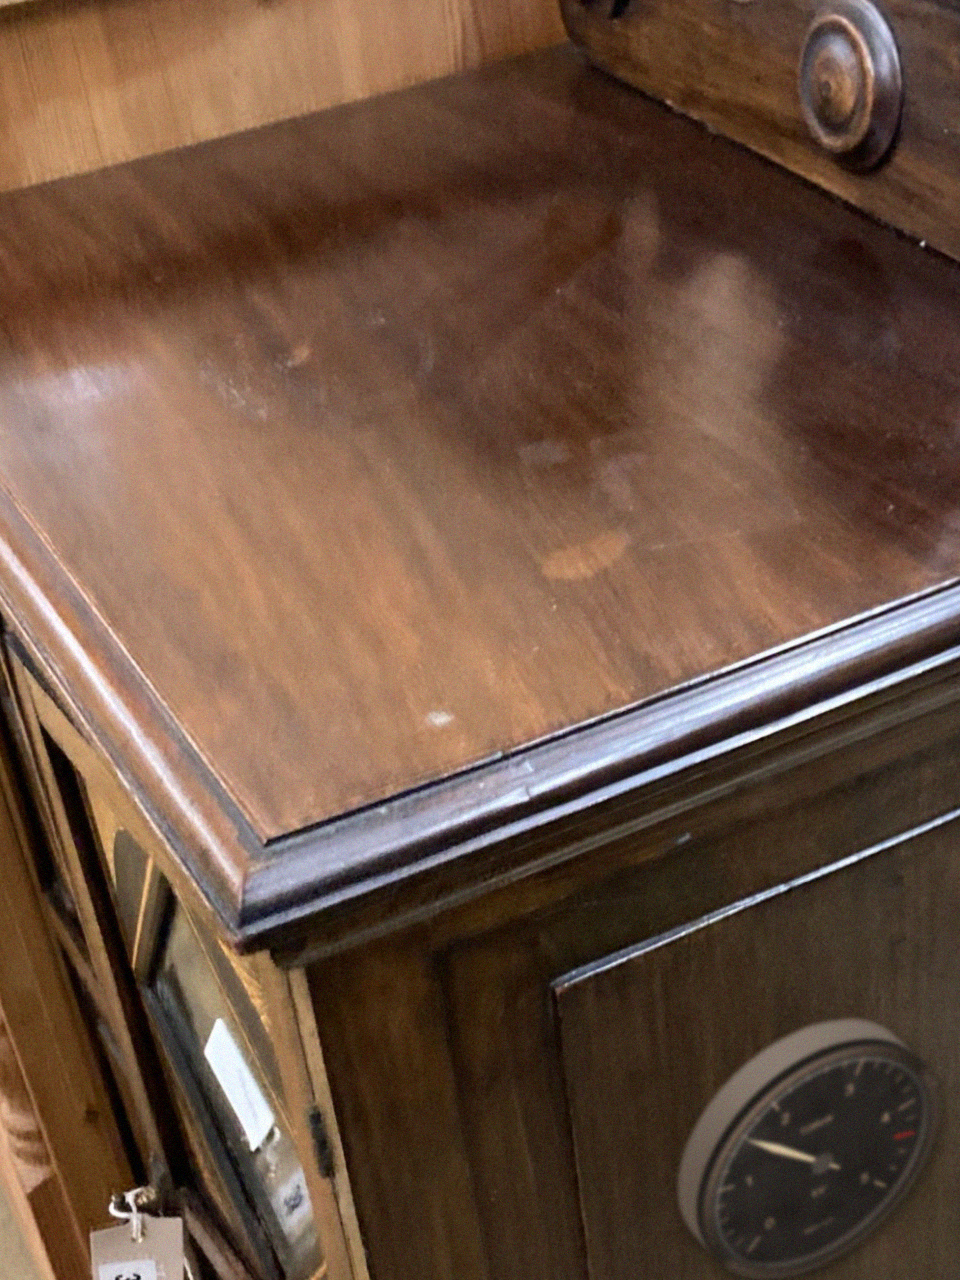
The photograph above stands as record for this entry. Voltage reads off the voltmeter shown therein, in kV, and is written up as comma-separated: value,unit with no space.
1.6,kV
